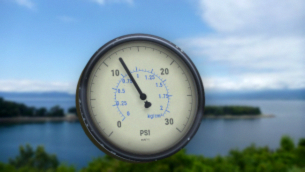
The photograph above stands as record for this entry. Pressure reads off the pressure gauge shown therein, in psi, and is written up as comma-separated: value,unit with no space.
12,psi
